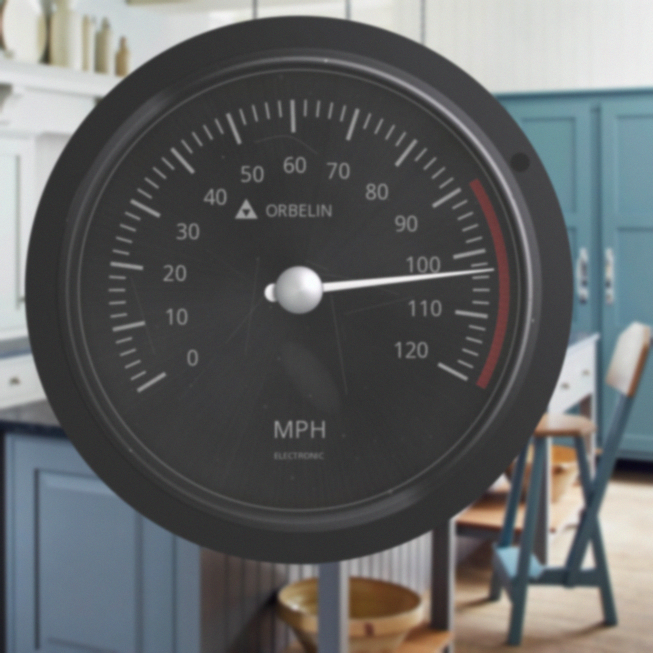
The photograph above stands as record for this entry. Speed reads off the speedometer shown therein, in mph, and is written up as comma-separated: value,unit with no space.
103,mph
